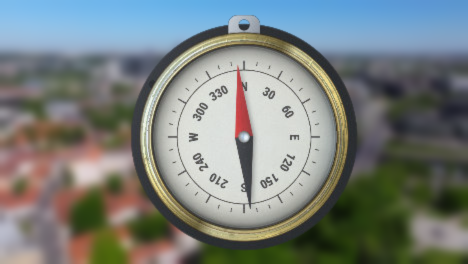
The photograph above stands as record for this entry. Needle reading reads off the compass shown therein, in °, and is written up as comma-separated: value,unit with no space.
355,°
